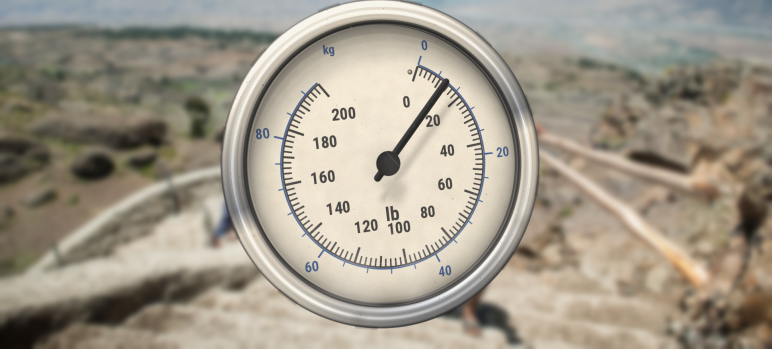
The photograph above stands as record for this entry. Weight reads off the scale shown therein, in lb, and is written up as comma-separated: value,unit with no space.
12,lb
